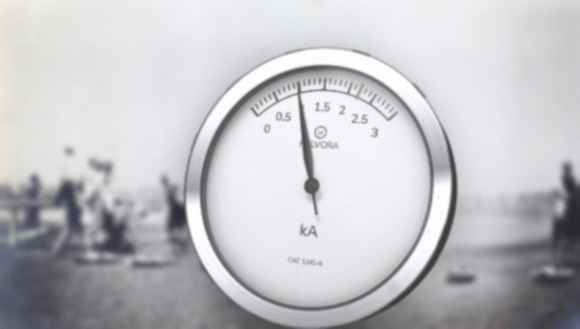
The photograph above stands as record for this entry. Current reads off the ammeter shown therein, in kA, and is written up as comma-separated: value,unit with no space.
1,kA
